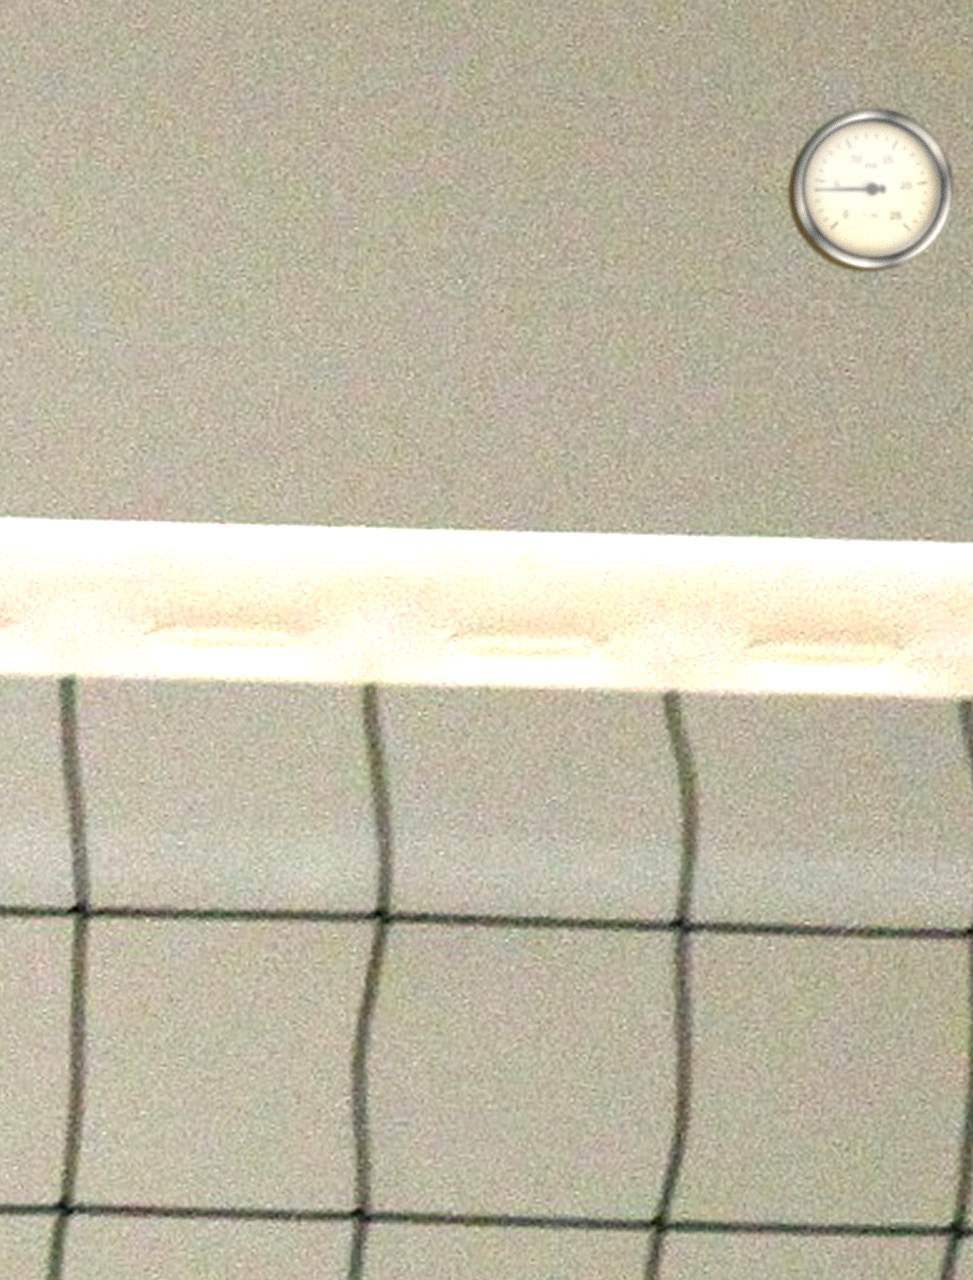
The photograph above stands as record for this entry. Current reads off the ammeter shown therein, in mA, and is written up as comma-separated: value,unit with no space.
4,mA
